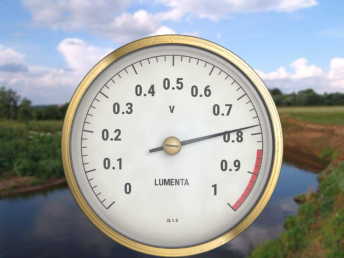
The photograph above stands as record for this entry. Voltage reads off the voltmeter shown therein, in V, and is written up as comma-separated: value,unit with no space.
0.78,V
